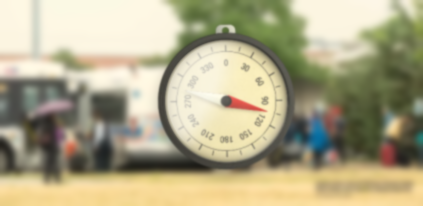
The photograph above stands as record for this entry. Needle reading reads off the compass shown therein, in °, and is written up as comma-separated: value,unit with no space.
105,°
